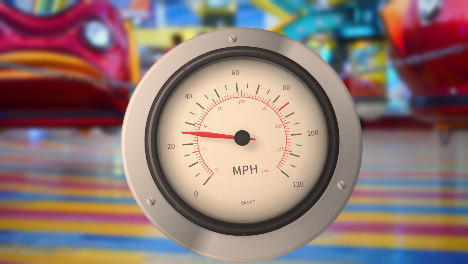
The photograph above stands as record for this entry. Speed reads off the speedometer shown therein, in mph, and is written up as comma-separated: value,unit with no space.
25,mph
